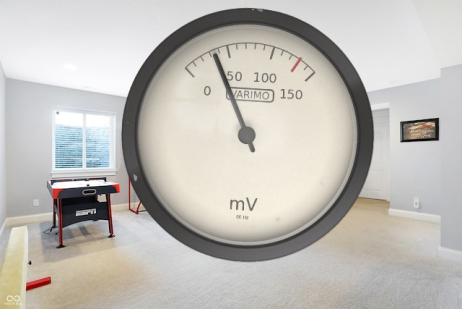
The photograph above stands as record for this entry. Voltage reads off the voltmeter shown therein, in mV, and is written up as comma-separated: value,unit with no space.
35,mV
